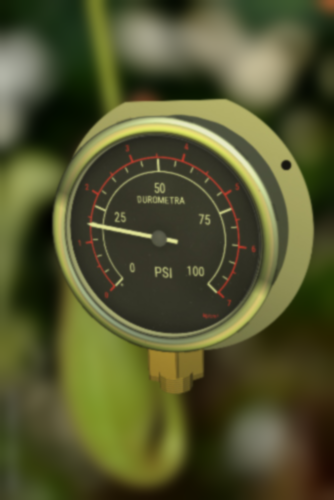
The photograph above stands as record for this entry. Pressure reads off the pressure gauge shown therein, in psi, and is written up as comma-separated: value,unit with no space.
20,psi
